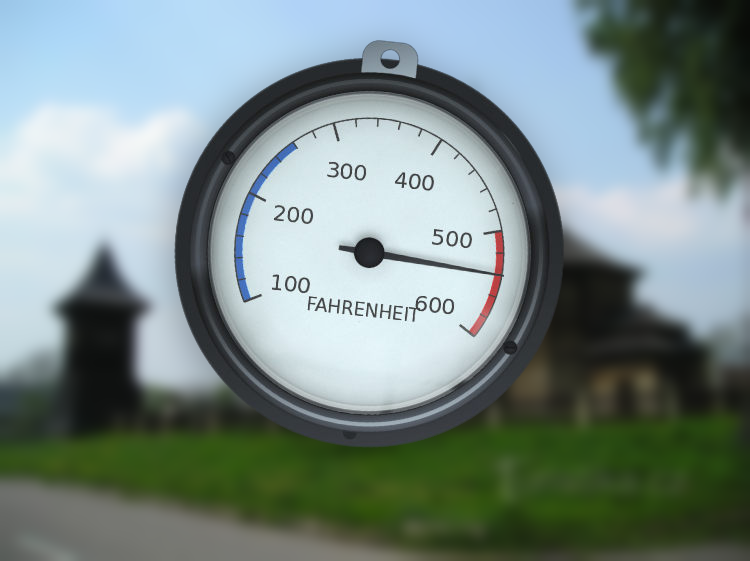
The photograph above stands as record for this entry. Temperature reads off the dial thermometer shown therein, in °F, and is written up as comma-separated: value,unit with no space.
540,°F
